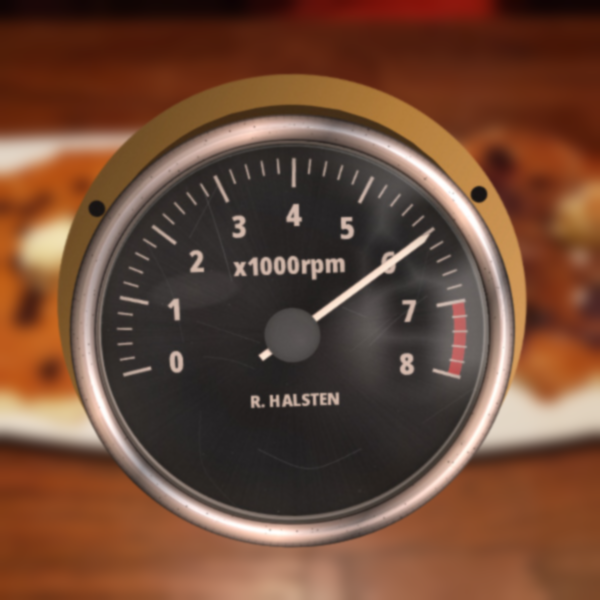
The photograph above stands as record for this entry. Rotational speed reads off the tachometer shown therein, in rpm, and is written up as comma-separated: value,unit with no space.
6000,rpm
